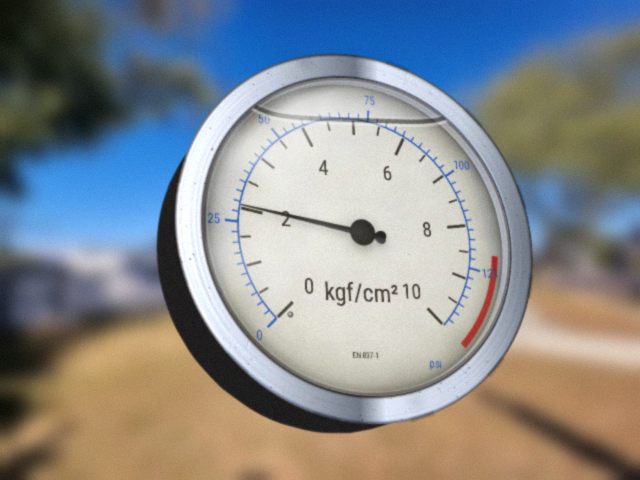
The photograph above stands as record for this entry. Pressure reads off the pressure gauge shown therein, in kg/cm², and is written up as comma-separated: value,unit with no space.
2,kg/cm²
